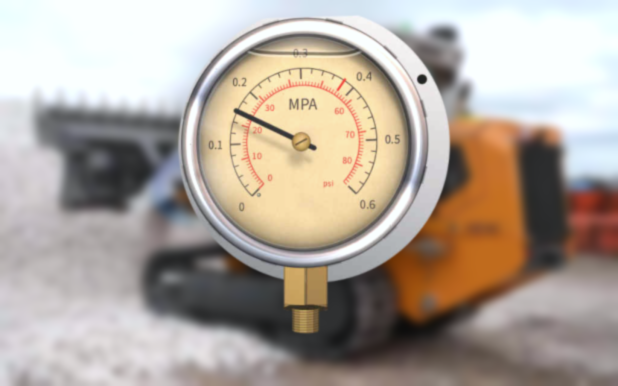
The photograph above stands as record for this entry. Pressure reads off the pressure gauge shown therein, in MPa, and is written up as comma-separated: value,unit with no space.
0.16,MPa
